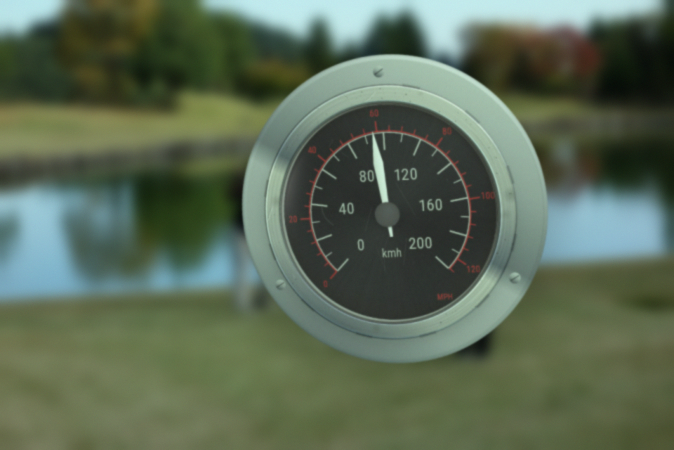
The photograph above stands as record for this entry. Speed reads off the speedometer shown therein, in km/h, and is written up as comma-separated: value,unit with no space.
95,km/h
